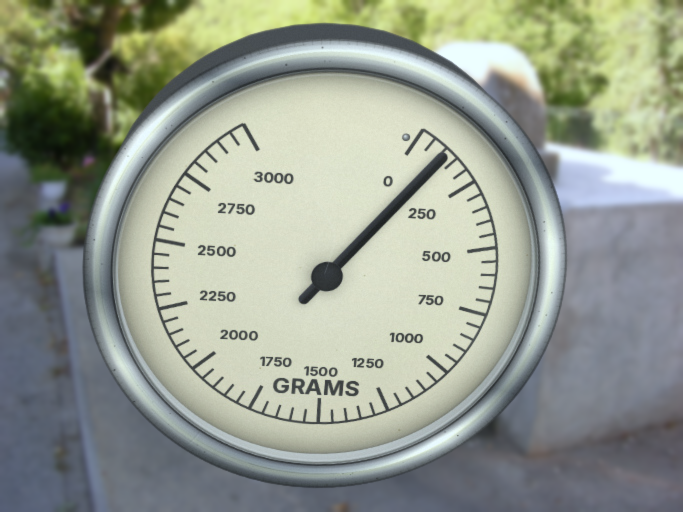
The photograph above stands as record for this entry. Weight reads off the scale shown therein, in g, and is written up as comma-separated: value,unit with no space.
100,g
